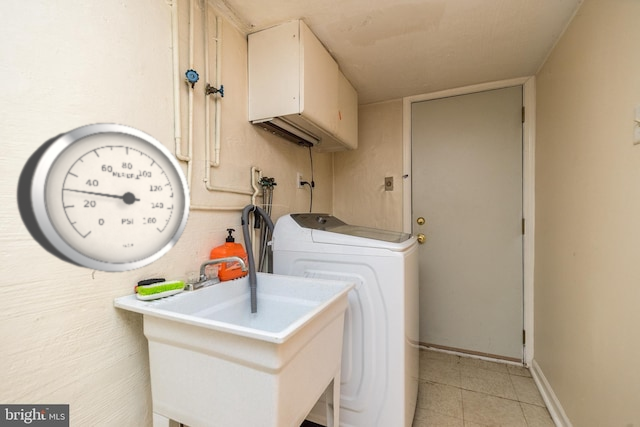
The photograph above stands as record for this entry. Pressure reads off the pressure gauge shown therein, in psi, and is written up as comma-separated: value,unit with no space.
30,psi
